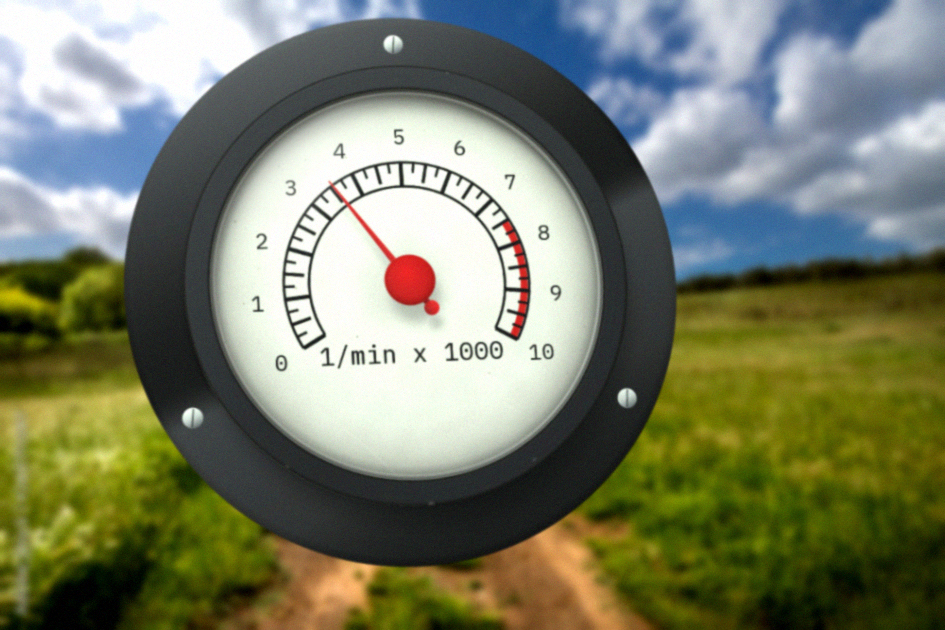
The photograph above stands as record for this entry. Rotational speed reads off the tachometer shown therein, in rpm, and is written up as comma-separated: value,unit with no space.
3500,rpm
